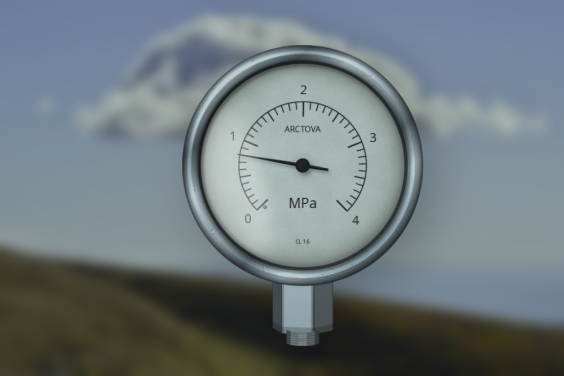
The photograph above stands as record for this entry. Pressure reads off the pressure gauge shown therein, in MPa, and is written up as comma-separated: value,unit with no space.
0.8,MPa
